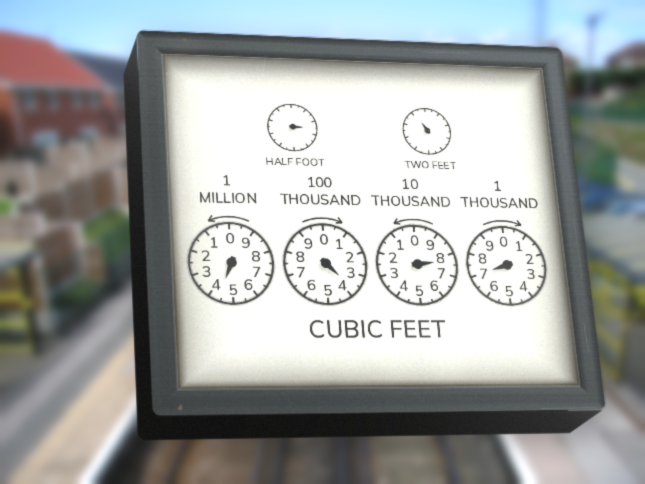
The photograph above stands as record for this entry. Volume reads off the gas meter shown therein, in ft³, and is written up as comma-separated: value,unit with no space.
437700,ft³
